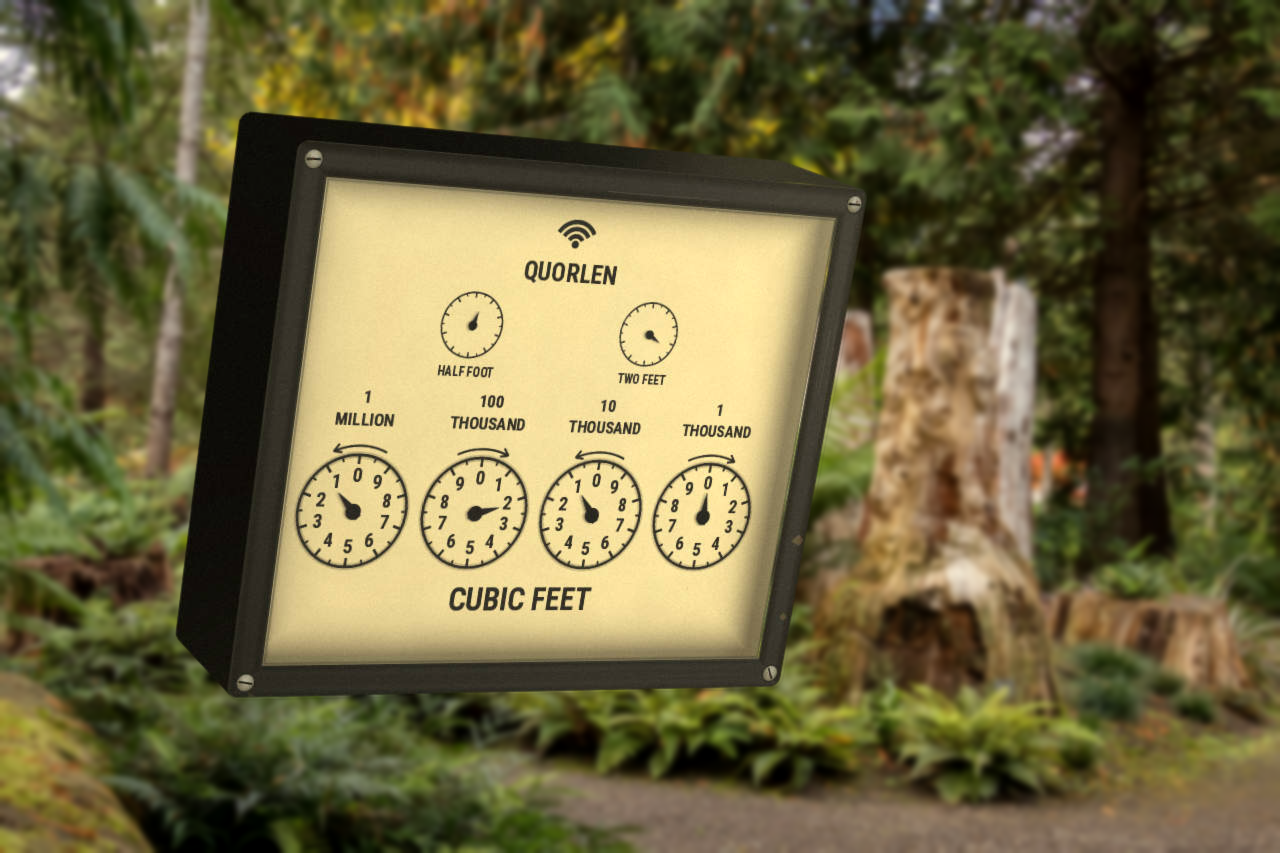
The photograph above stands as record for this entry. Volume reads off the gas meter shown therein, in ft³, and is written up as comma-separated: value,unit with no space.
121000,ft³
